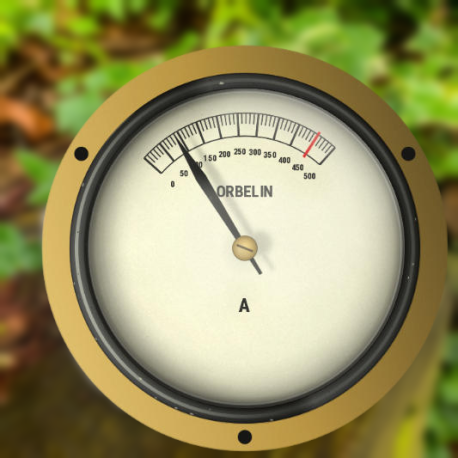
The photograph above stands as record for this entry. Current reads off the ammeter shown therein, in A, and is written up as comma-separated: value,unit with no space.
90,A
